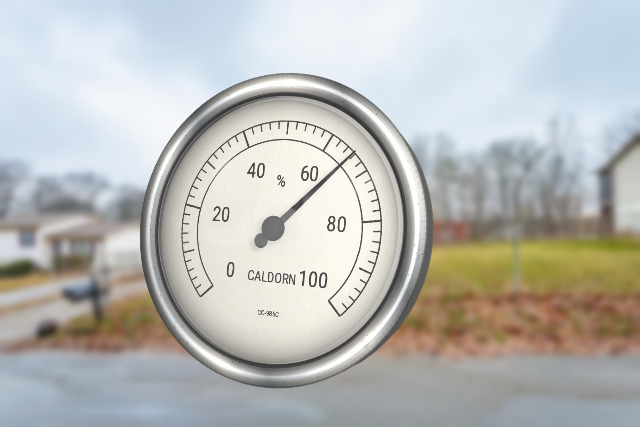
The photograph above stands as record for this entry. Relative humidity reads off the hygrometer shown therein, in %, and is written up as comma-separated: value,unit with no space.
66,%
